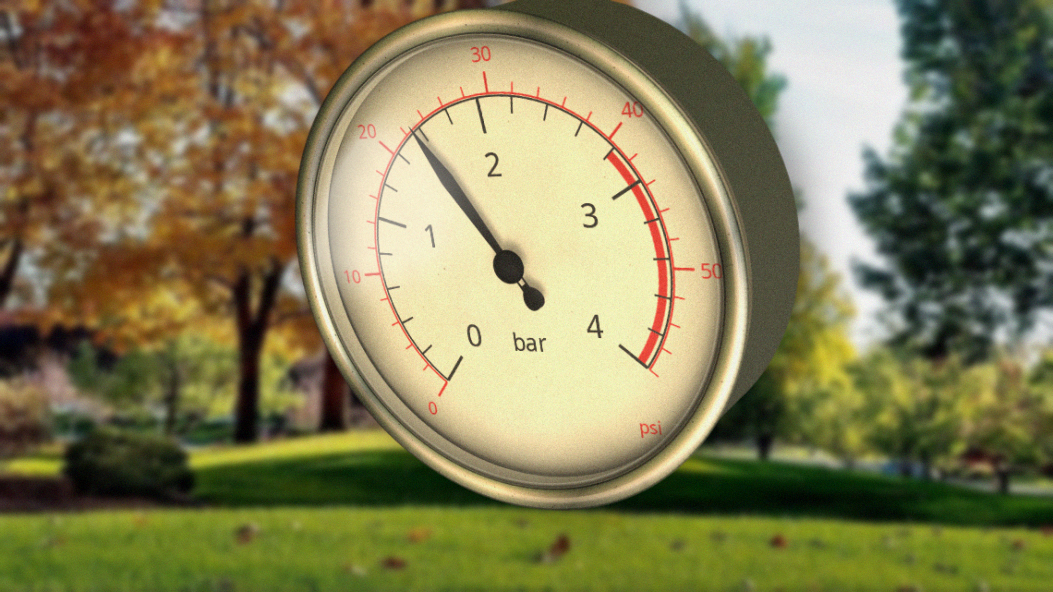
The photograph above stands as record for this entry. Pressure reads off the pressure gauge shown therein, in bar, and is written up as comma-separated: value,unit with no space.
1.6,bar
